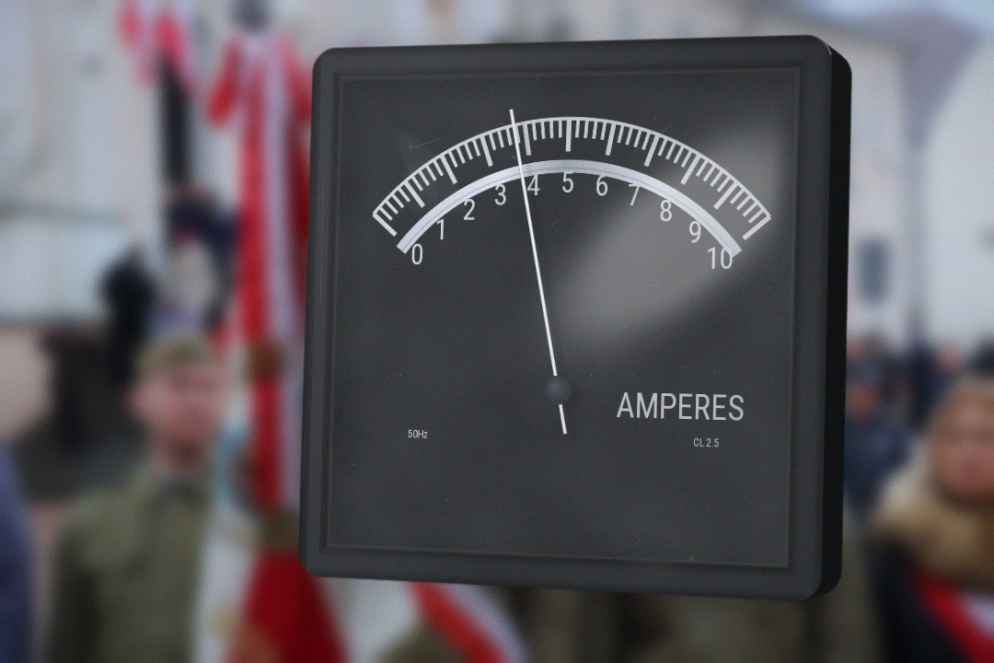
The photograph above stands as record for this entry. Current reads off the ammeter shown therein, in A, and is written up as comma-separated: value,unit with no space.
3.8,A
